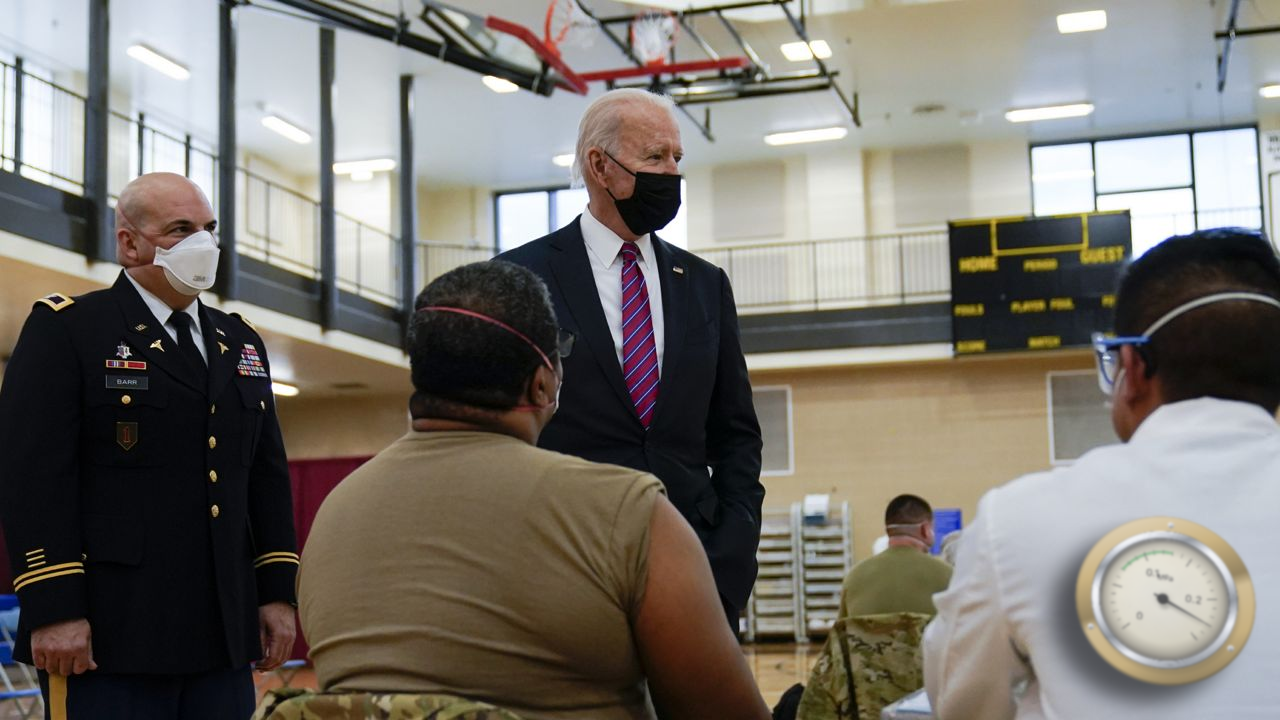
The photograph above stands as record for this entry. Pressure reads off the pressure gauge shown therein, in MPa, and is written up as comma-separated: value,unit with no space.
0.23,MPa
